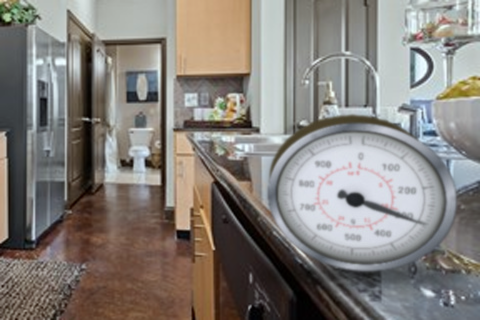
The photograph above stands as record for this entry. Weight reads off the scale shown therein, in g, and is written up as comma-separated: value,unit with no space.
300,g
